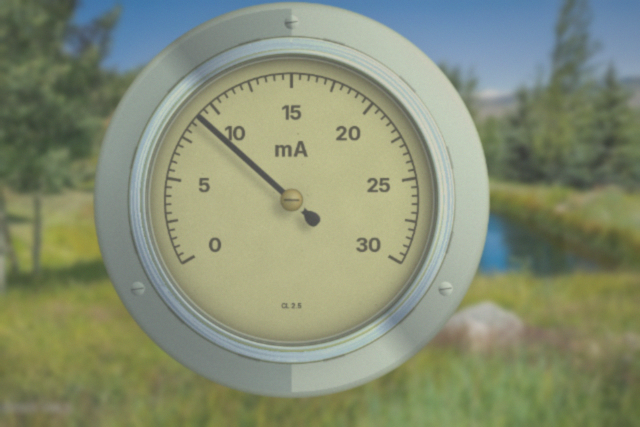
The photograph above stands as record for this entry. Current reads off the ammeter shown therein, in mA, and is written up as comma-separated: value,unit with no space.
9,mA
